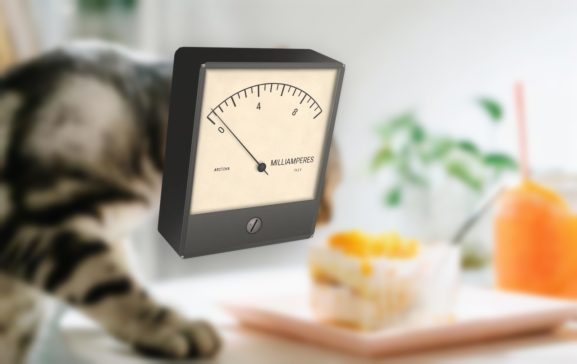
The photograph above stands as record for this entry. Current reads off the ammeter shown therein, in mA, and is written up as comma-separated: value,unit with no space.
0.5,mA
